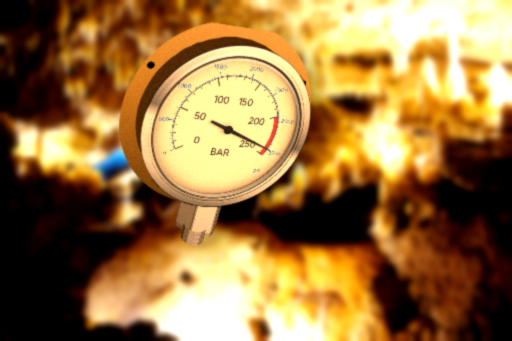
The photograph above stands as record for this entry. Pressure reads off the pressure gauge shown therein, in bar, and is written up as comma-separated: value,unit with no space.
240,bar
